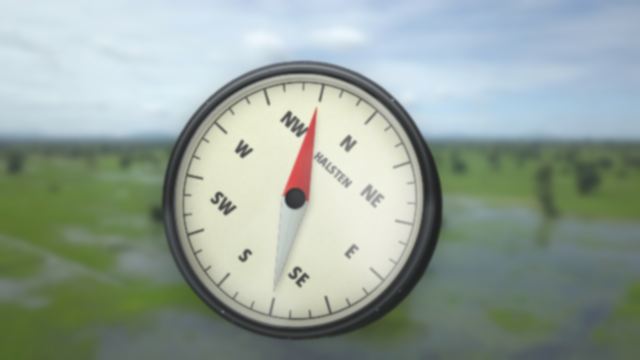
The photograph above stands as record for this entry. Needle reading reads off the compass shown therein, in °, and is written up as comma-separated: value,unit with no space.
330,°
